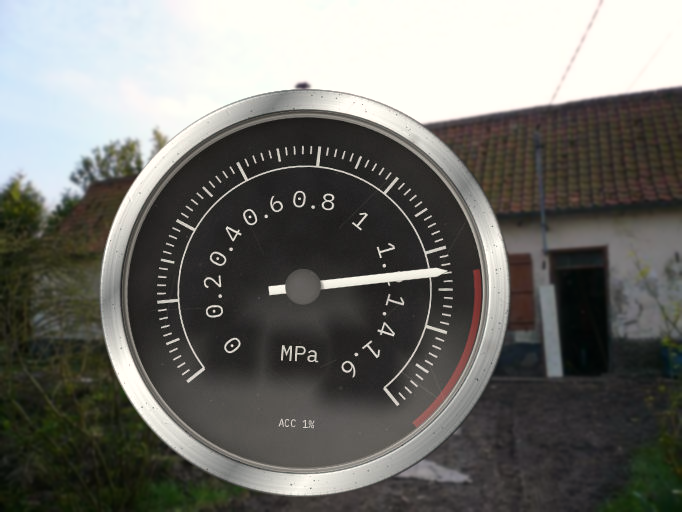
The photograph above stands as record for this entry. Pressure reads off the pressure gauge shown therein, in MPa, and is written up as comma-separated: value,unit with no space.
1.26,MPa
